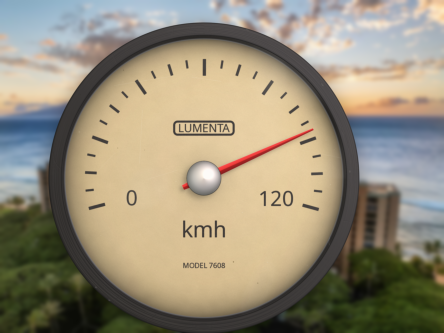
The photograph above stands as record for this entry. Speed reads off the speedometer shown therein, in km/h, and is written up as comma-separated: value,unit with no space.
97.5,km/h
